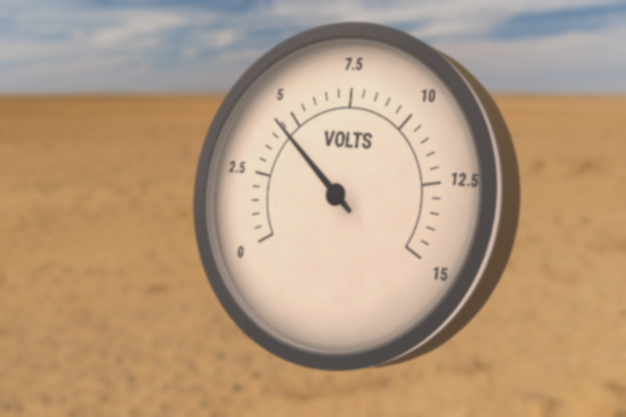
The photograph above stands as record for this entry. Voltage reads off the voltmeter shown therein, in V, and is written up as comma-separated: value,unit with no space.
4.5,V
